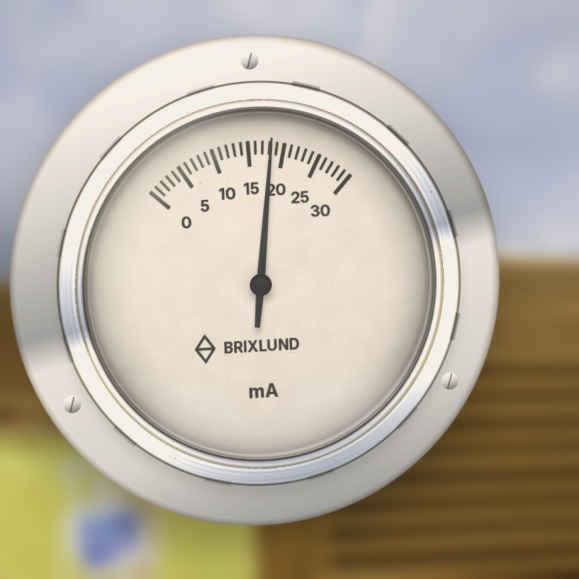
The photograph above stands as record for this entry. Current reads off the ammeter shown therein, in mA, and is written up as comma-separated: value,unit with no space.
18,mA
